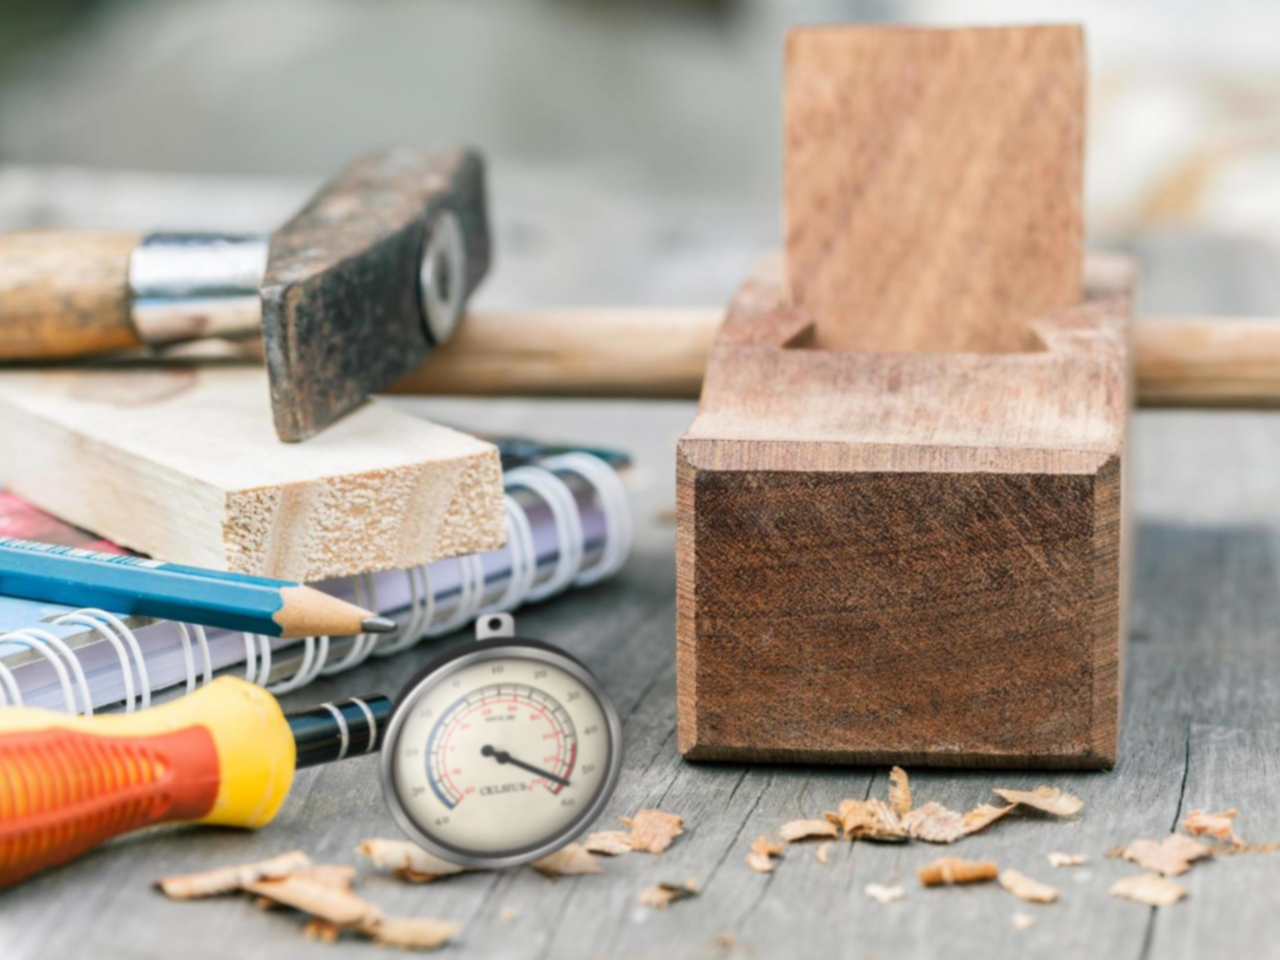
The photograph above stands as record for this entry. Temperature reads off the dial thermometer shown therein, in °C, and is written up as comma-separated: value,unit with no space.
55,°C
